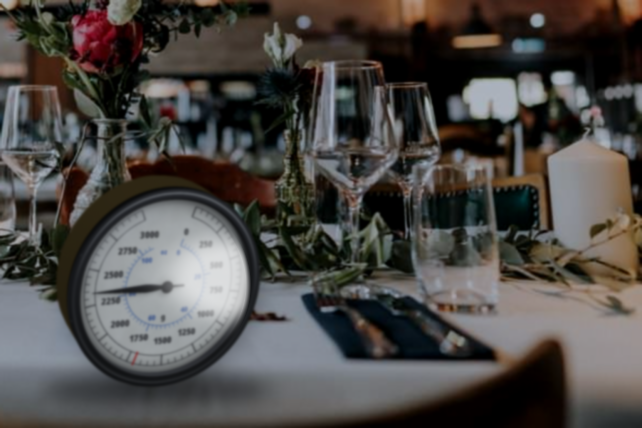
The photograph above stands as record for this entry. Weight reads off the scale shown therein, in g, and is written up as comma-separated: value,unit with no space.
2350,g
